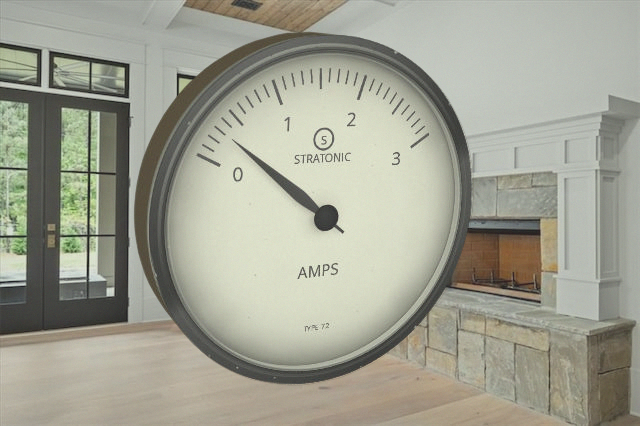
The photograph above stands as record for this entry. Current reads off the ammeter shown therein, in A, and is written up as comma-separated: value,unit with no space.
0.3,A
